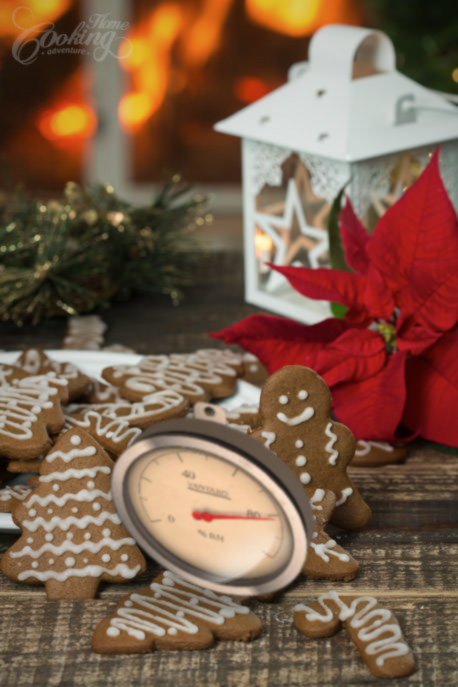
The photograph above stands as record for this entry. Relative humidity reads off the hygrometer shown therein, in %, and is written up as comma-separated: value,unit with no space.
80,%
